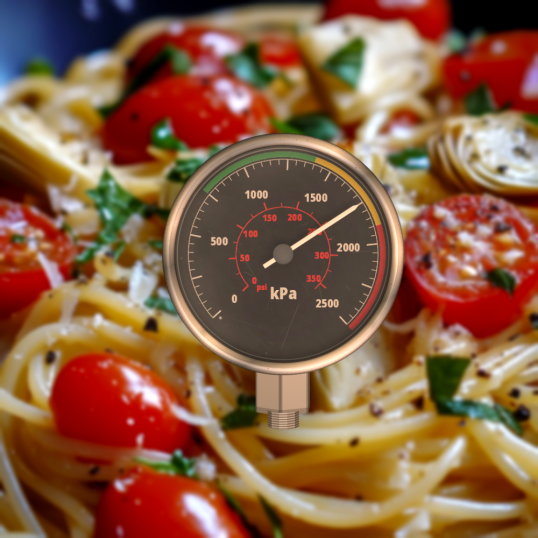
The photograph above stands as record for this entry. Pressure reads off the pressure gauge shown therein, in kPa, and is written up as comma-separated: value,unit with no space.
1750,kPa
